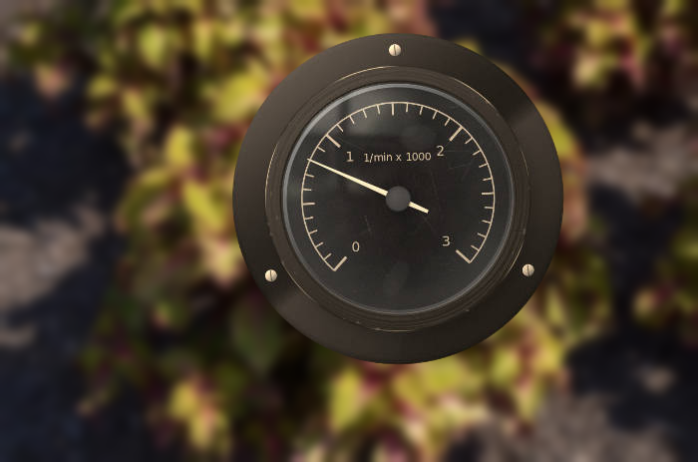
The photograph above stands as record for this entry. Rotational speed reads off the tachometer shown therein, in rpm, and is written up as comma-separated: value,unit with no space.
800,rpm
